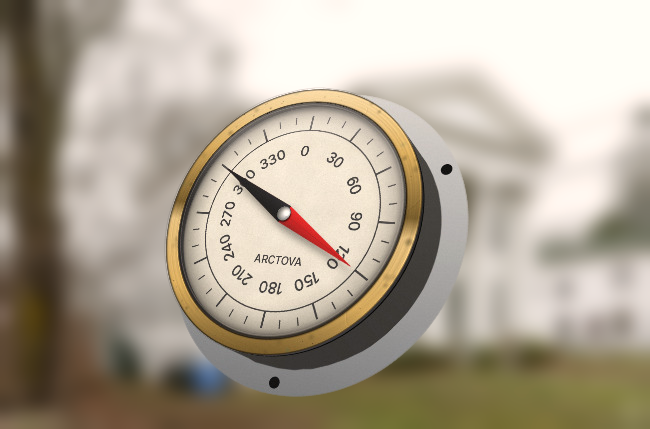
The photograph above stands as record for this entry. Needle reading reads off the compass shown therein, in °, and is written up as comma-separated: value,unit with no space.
120,°
